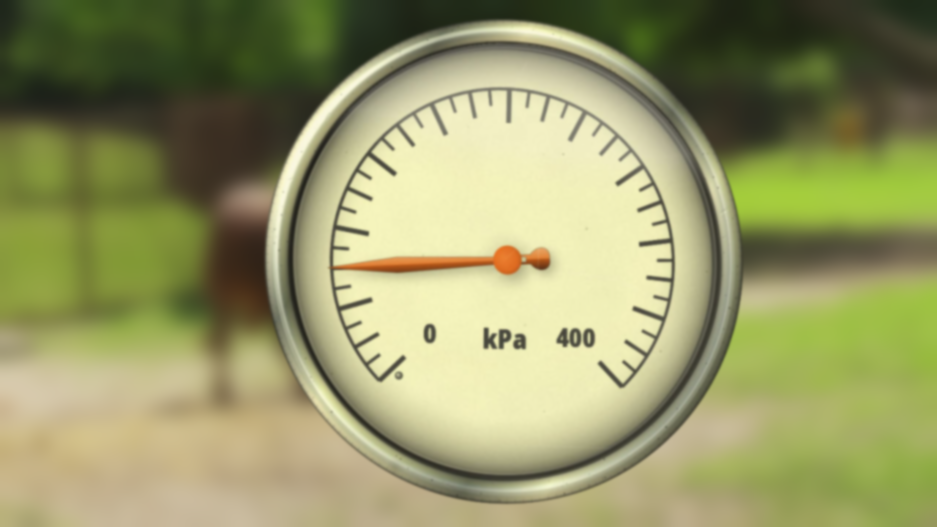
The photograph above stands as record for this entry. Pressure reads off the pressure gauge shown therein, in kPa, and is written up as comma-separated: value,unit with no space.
60,kPa
